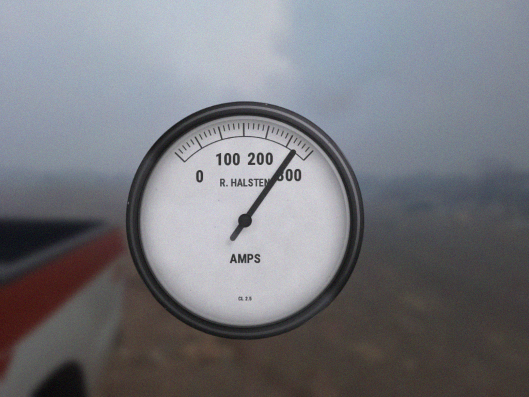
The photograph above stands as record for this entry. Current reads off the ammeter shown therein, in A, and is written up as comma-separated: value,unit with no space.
270,A
